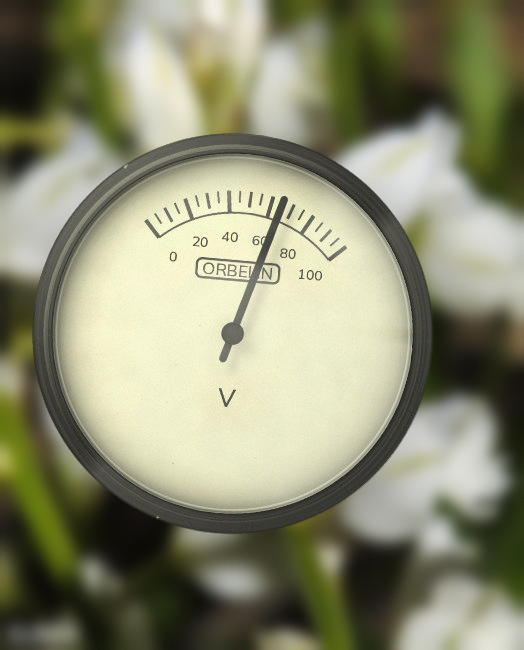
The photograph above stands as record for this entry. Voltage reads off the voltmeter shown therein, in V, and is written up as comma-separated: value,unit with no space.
65,V
